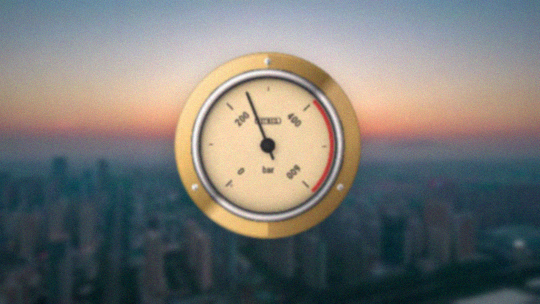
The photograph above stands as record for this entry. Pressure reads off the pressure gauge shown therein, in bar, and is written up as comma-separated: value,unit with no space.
250,bar
